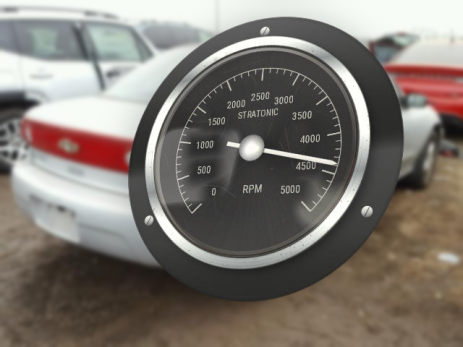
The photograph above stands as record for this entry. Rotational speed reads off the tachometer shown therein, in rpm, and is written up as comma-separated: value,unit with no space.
4400,rpm
